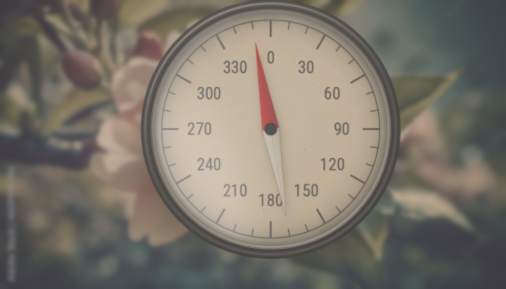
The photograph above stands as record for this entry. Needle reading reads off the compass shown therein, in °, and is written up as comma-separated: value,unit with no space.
350,°
